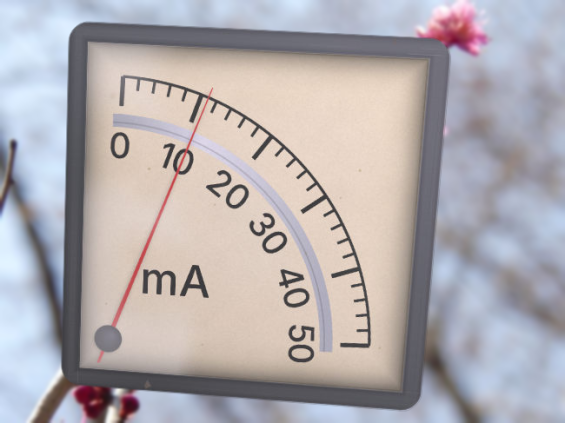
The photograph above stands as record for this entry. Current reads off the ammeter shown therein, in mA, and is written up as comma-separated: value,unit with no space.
11,mA
